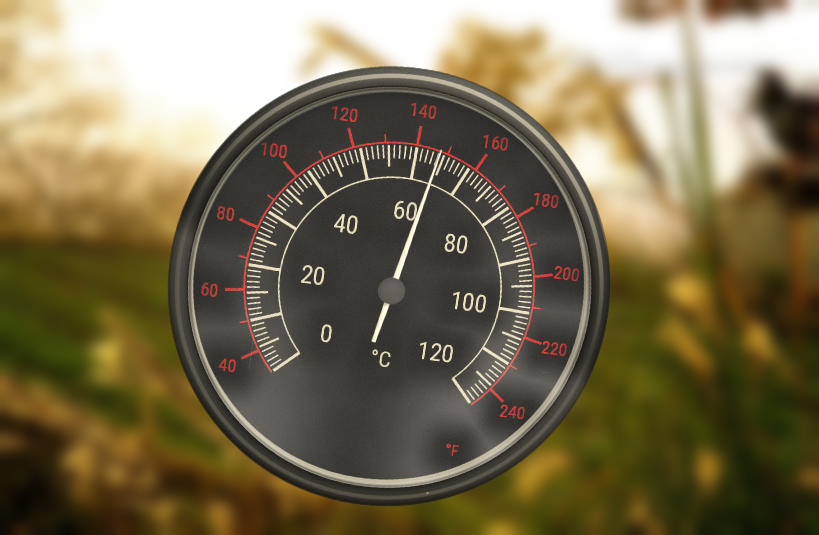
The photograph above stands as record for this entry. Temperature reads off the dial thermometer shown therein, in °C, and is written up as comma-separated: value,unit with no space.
64,°C
